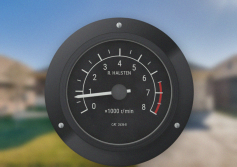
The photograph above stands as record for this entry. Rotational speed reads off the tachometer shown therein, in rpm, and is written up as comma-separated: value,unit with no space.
750,rpm
